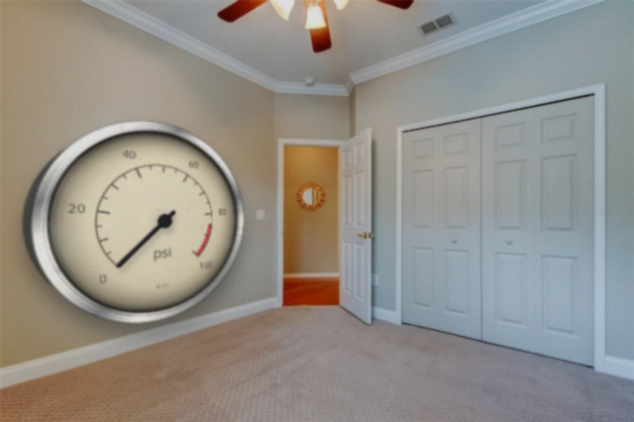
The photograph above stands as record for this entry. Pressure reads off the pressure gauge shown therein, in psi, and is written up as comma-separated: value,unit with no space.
0,psi
